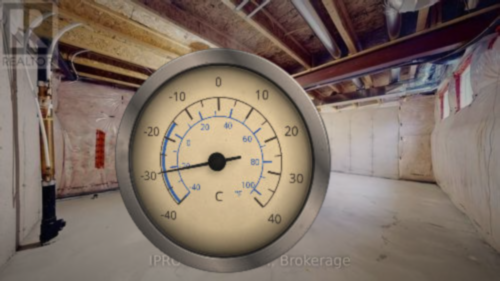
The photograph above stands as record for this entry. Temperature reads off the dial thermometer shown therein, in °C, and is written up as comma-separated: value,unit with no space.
-30,°C
